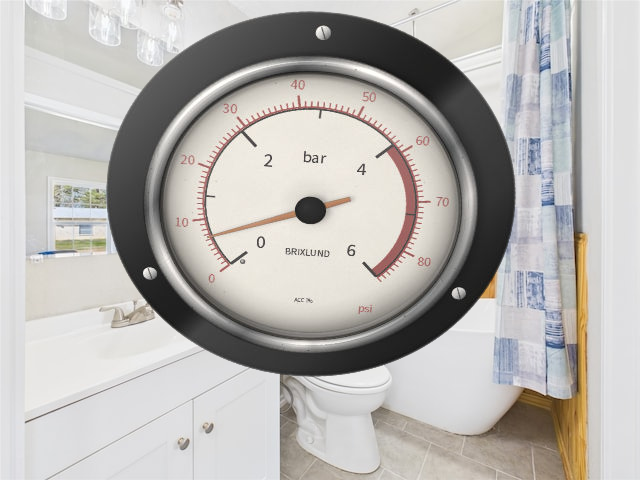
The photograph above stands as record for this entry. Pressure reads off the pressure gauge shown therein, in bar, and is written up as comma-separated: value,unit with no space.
0.5,bar
